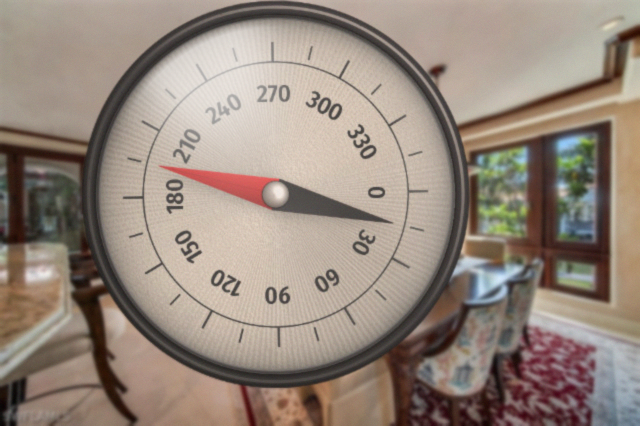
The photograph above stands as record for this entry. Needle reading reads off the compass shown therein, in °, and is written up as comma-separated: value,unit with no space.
195,°
